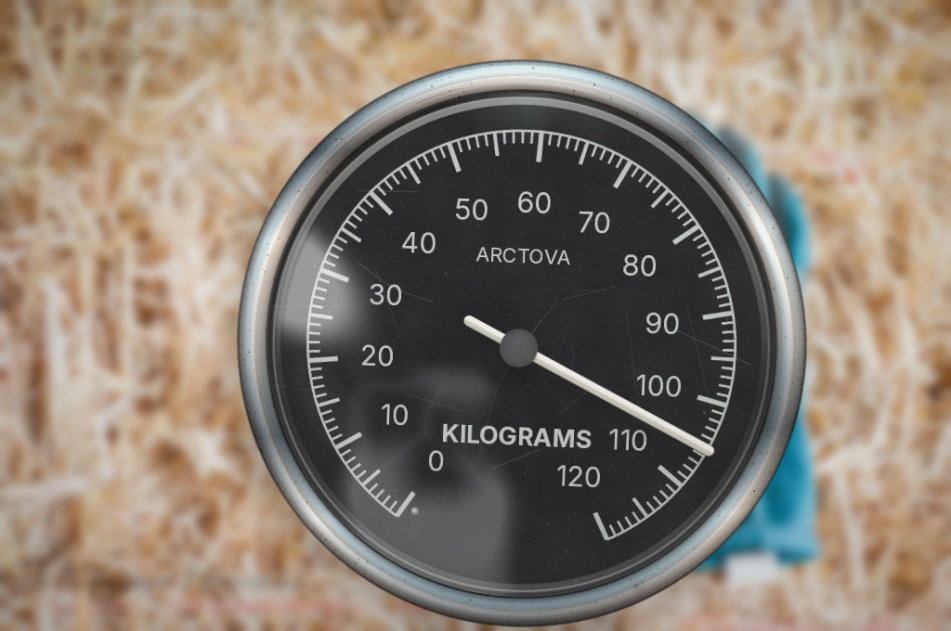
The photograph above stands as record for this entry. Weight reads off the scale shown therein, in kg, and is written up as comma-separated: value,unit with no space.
105,kg
